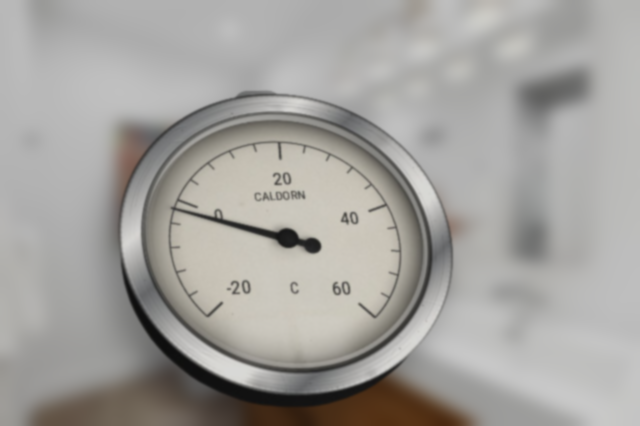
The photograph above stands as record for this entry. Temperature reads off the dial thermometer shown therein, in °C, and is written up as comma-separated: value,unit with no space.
-2,°C
